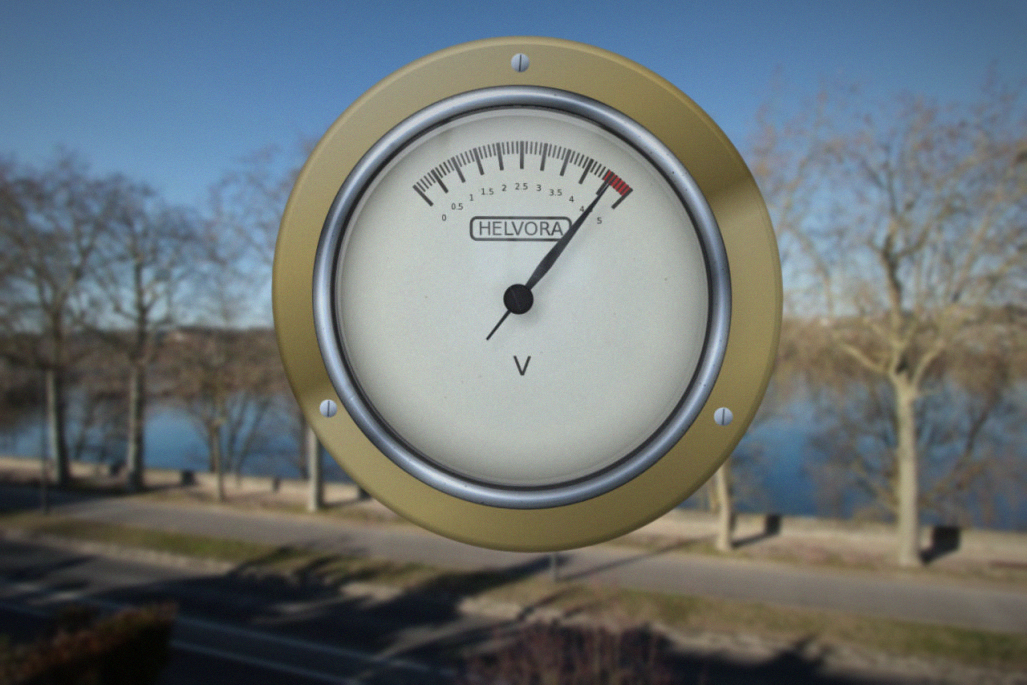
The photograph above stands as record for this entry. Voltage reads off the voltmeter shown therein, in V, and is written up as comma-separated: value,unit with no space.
4.6,V
